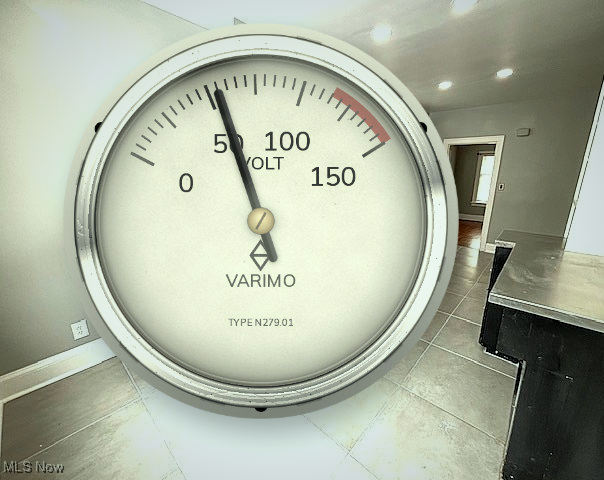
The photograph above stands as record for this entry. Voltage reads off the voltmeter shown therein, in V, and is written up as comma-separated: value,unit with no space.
55,V
